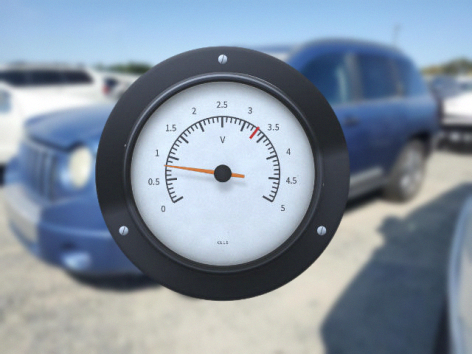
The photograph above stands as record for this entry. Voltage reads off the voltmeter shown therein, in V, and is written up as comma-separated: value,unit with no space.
0.8,V
